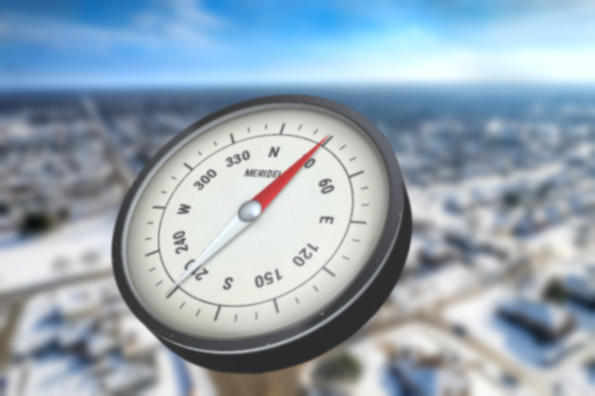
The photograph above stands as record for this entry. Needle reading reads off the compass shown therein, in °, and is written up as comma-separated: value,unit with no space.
30,°
